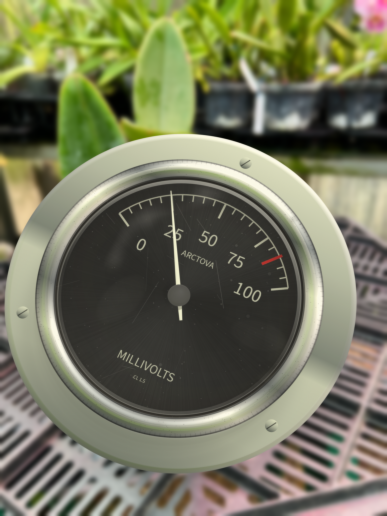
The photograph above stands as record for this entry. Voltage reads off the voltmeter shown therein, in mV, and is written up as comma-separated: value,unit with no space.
25,mV
